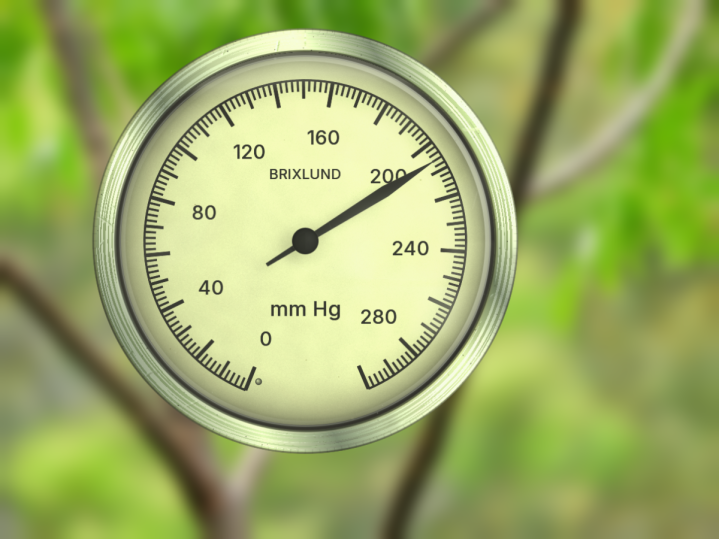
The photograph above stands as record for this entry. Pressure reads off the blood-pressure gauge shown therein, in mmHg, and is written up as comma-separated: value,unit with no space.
206,mmHg
